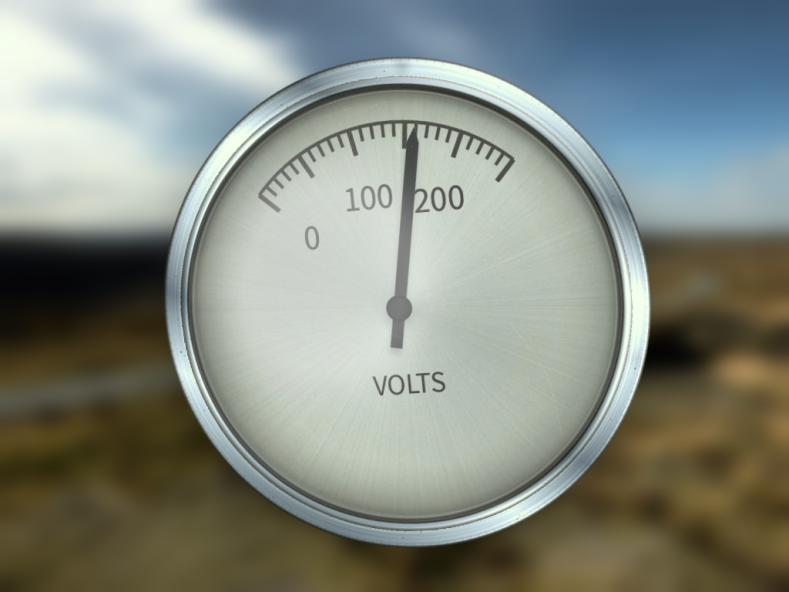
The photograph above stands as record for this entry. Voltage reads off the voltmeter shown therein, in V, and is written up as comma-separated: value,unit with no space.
160,V
